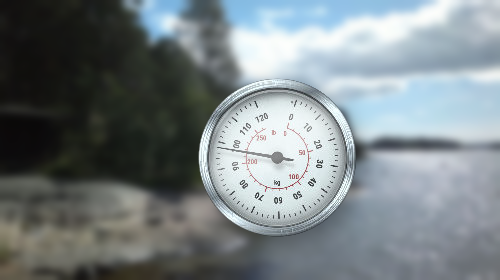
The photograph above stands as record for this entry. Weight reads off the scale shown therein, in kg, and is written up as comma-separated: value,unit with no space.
98,kg
